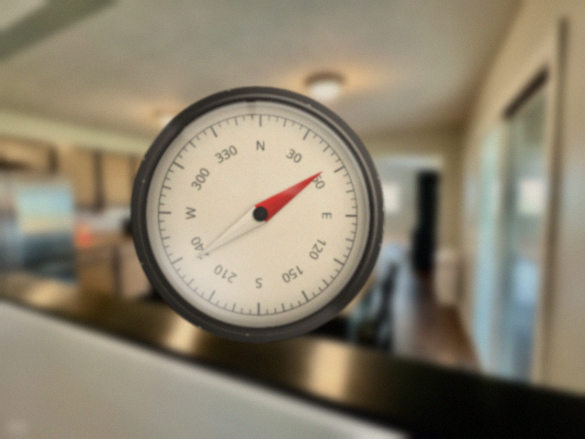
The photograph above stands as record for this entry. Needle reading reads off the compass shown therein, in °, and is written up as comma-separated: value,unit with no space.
55,°
